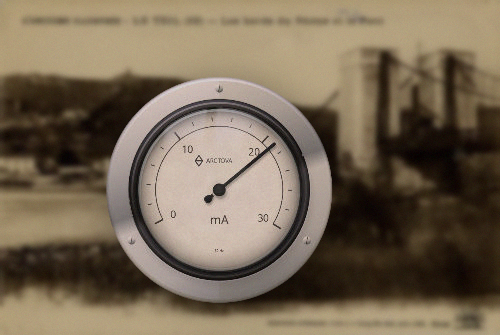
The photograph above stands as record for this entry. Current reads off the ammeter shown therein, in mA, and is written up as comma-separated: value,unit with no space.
21,mA
